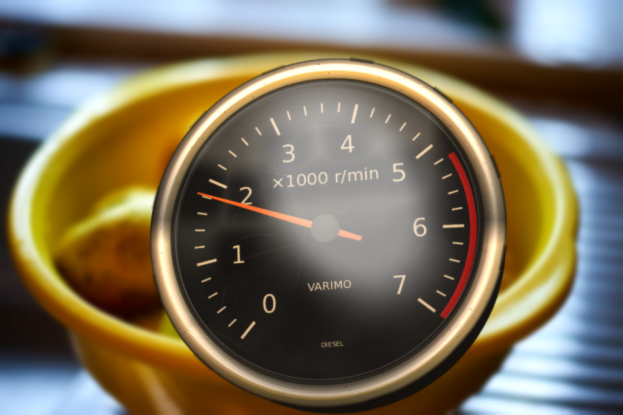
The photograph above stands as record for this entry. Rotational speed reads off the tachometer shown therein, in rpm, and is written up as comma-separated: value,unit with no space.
1800,rpm
